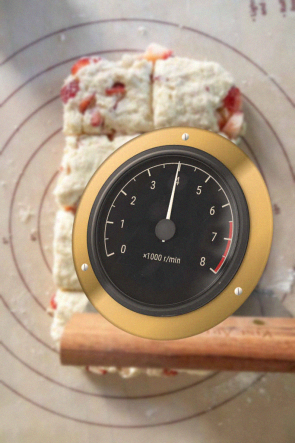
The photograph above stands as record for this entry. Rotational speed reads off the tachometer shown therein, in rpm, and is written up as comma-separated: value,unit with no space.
4000,rpm
